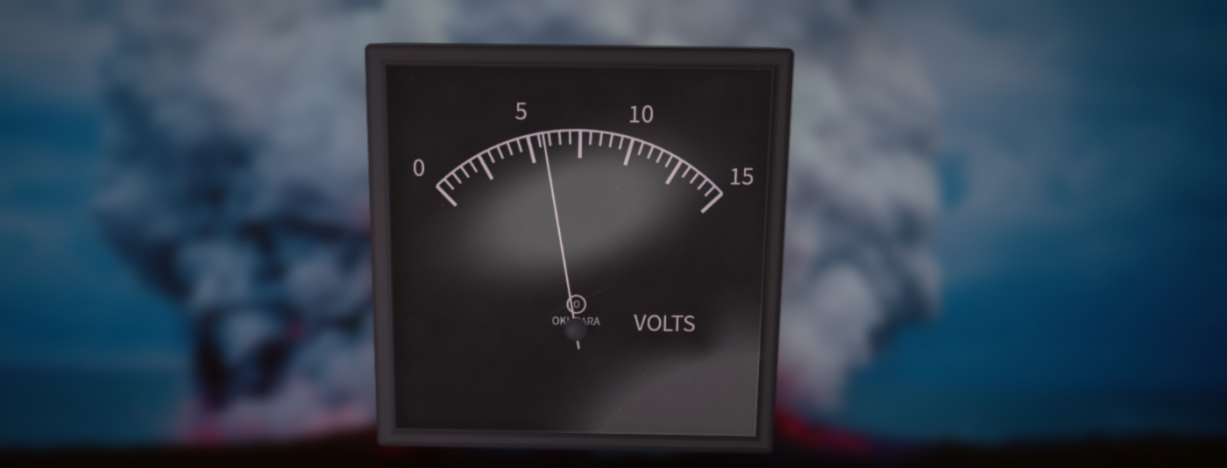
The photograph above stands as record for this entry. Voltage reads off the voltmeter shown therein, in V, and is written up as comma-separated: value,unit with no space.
5.75,V
